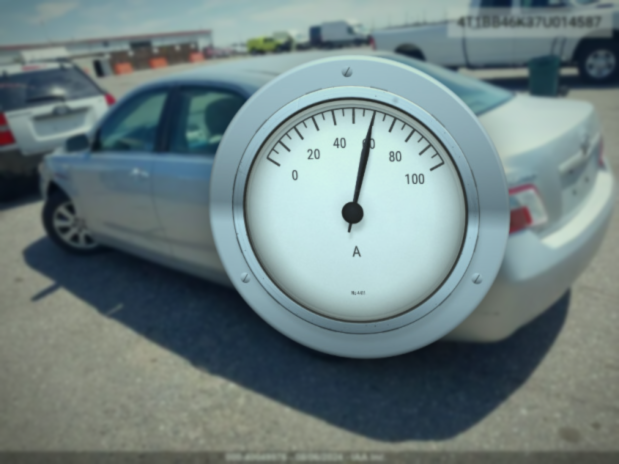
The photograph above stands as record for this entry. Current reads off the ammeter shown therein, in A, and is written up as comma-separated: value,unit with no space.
60,A
